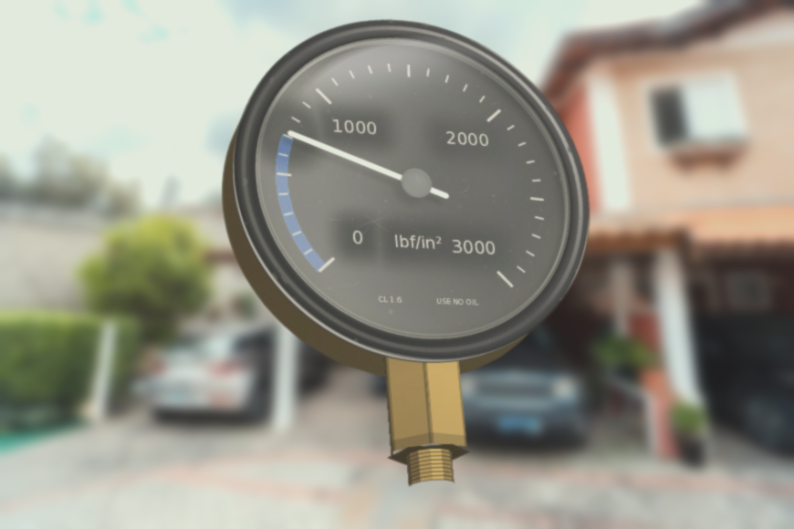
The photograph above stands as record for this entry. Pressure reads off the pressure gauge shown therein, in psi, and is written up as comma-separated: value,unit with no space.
700,psi
